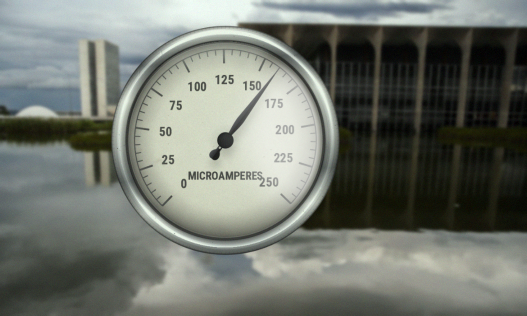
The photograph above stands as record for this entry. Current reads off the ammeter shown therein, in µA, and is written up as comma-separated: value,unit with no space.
160,µA
